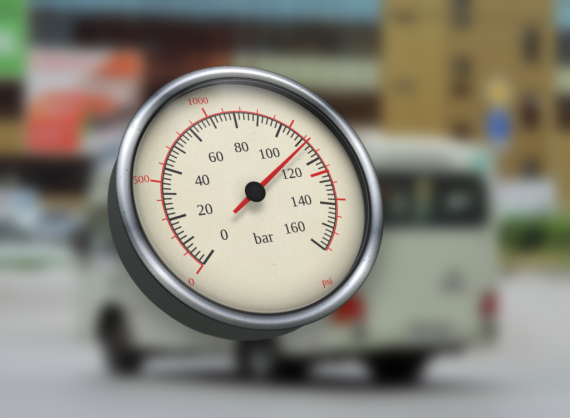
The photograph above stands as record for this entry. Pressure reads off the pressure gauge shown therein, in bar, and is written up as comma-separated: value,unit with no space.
112,bar
